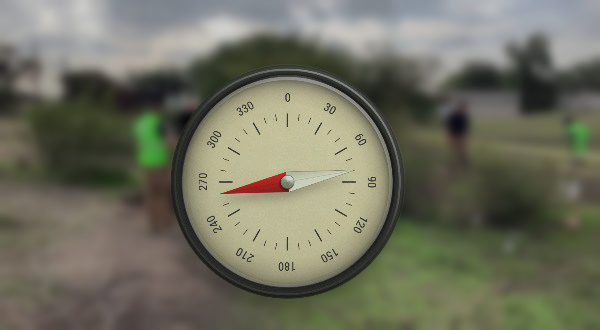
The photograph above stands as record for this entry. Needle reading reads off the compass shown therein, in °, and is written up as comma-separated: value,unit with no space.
260,°
